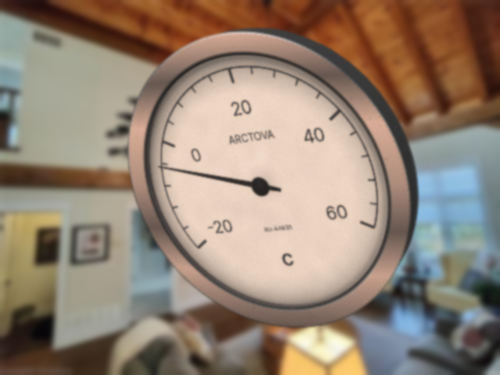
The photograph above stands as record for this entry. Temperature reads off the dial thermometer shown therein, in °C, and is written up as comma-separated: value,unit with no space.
-4,°C
